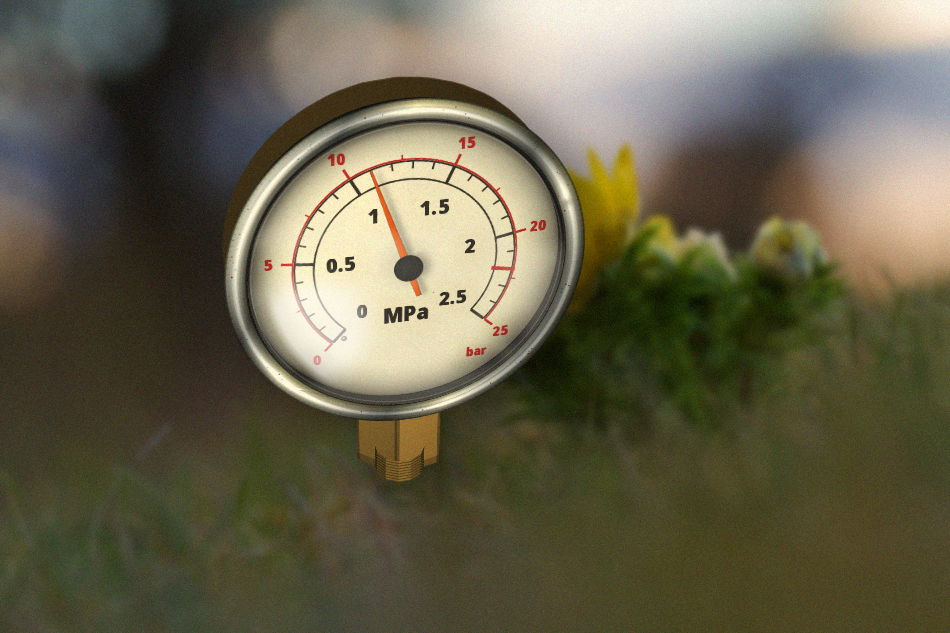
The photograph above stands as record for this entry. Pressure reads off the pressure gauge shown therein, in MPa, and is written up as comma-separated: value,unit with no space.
1.1,MPa
